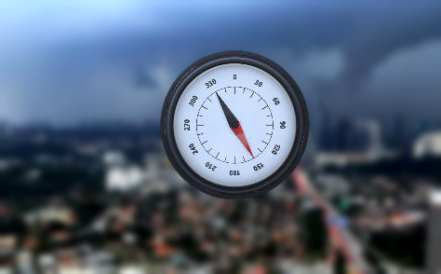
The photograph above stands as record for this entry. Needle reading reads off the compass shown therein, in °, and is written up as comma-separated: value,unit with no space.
150,°
